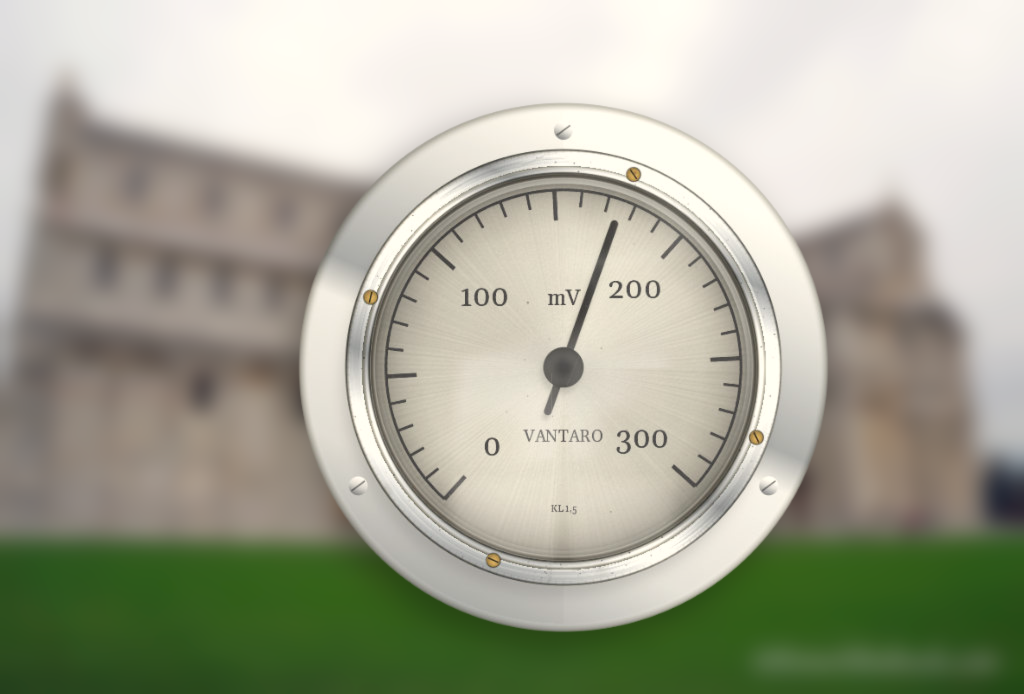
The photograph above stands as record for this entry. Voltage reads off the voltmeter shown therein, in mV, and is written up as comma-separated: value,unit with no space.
175,mV
